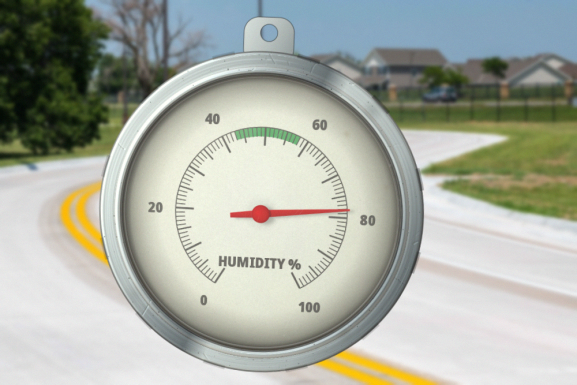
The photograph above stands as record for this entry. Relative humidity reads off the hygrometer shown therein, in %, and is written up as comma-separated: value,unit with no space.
78,%
